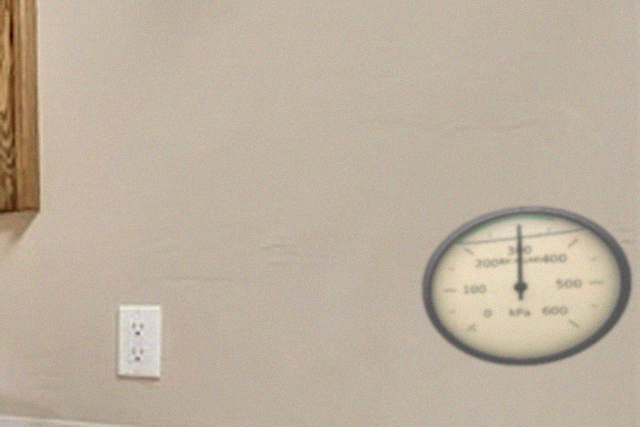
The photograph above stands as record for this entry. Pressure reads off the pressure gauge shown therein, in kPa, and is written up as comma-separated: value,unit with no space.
300,kPa
